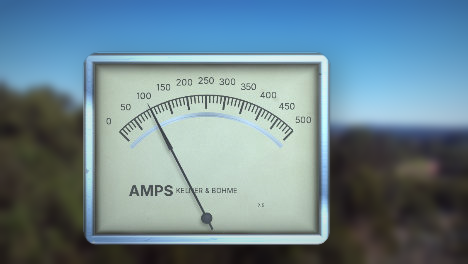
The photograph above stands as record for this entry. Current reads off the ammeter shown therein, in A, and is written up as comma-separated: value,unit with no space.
100,A
